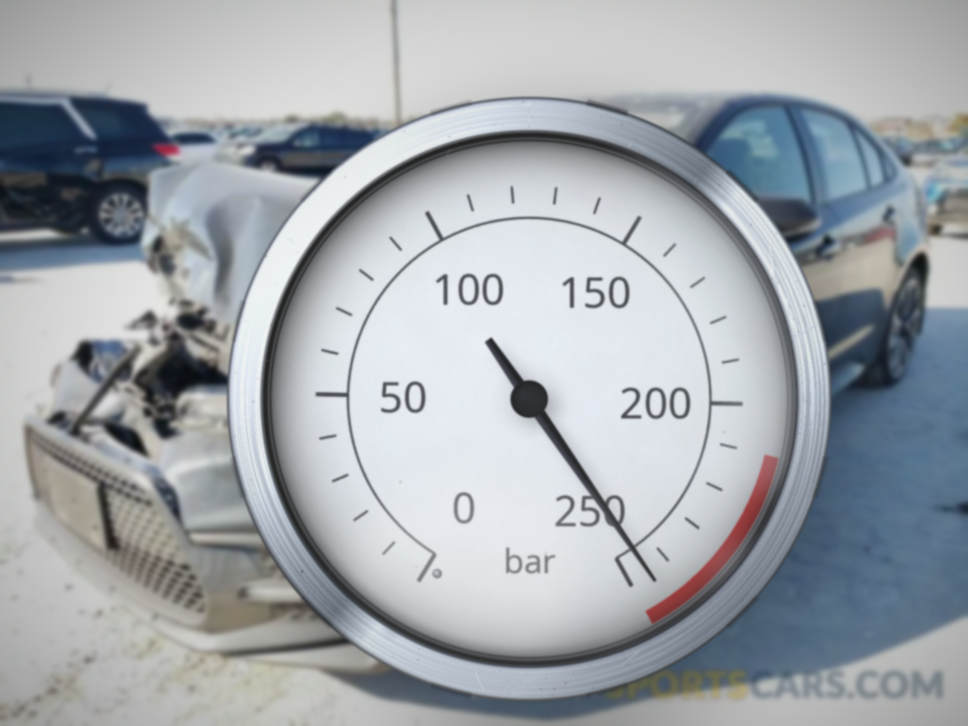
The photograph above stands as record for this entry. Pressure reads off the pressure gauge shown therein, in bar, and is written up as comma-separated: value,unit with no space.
245,bar
